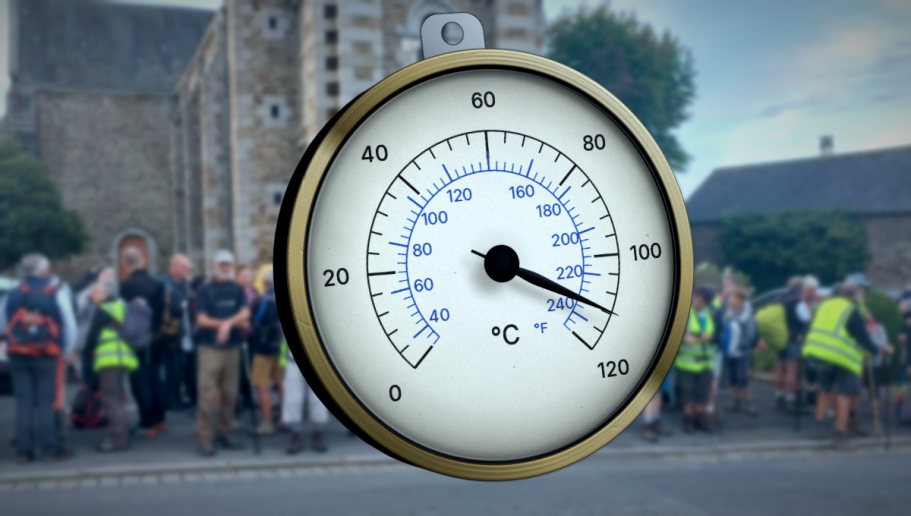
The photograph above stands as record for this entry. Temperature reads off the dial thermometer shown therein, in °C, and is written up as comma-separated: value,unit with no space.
112,°C
